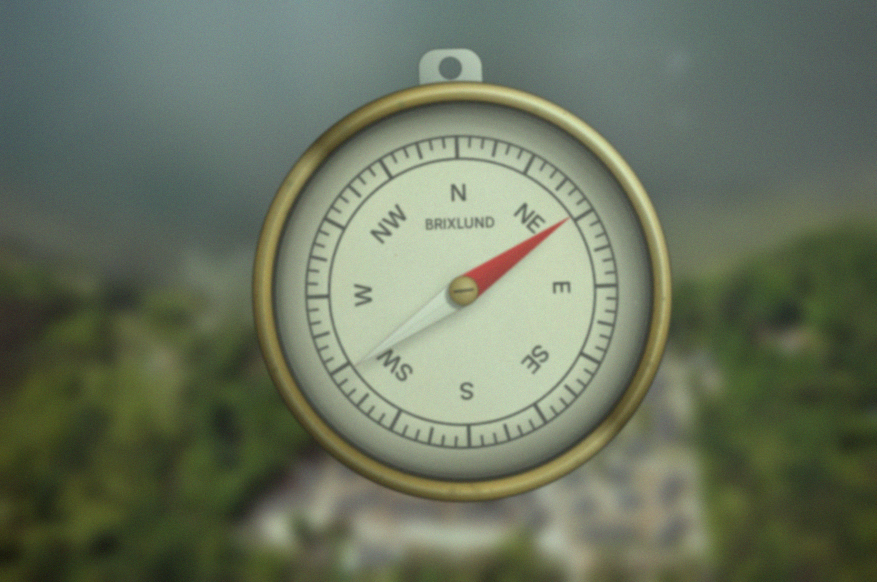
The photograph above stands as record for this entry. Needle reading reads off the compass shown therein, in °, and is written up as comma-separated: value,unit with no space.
57.5,°
